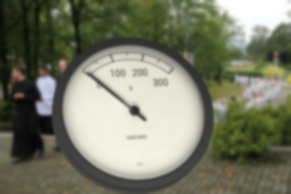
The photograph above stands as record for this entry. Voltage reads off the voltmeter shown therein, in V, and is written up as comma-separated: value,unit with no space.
0,V
